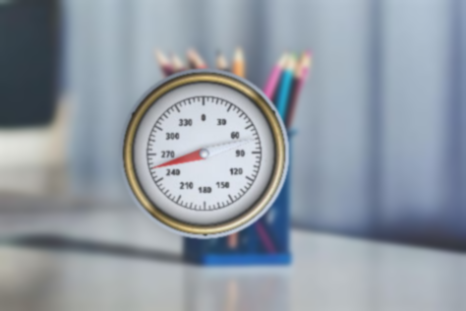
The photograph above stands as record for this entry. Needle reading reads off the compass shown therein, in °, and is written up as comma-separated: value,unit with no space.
255,°
